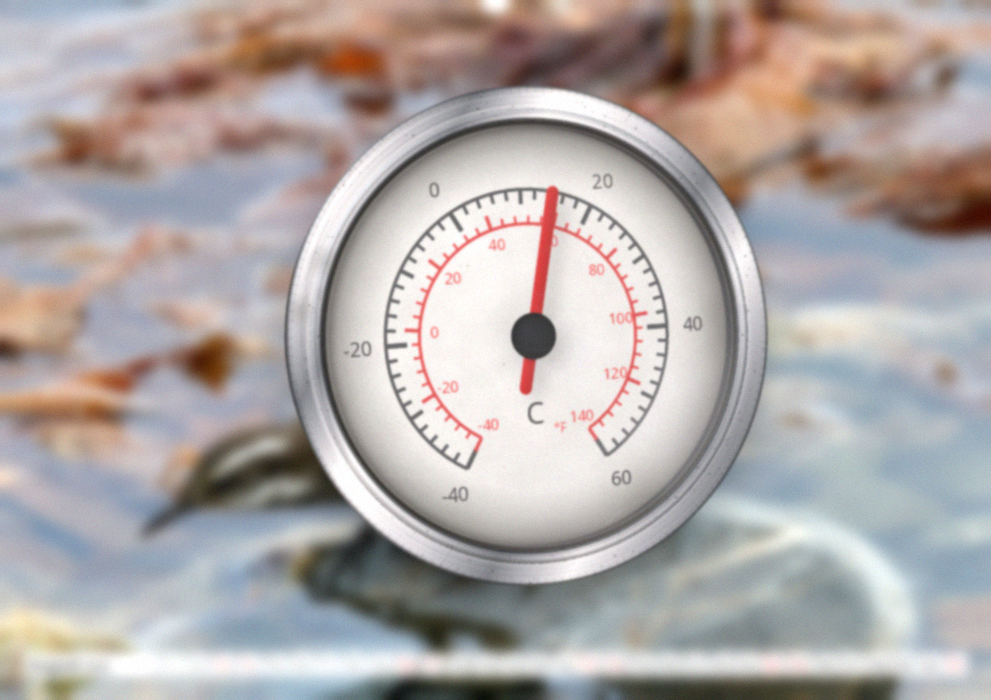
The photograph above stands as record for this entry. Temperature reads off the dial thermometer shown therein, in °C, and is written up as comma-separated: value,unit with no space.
14,°C
